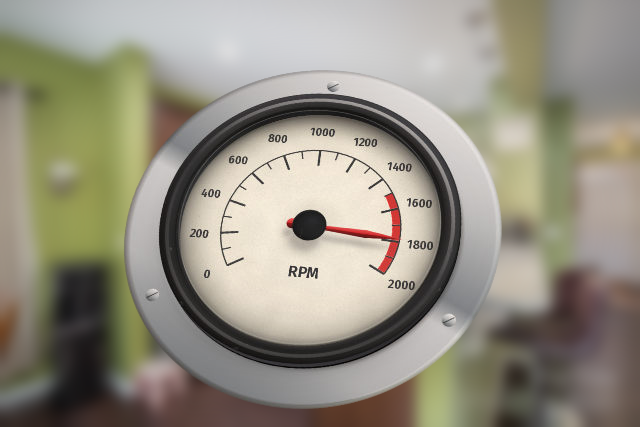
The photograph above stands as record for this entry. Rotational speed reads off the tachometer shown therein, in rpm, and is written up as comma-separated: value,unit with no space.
1800,rpm
